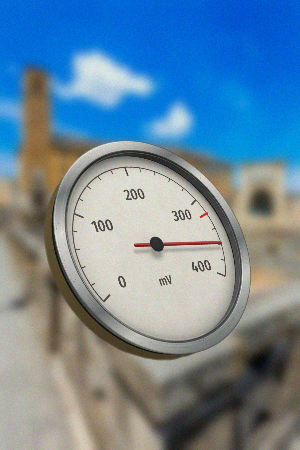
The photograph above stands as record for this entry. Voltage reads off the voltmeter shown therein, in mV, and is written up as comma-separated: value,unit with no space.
360,mV
